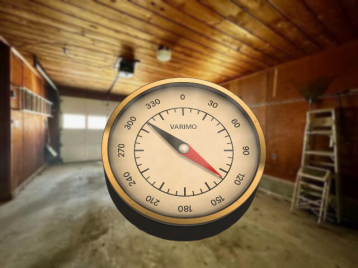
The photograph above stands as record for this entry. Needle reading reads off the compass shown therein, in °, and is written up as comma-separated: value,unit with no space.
130,°
